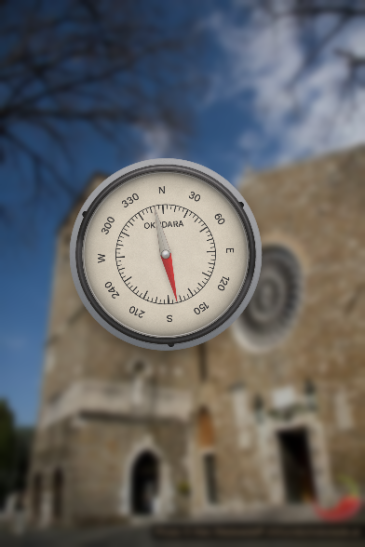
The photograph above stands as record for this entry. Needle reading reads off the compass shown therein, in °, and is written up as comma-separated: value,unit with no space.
170,°
